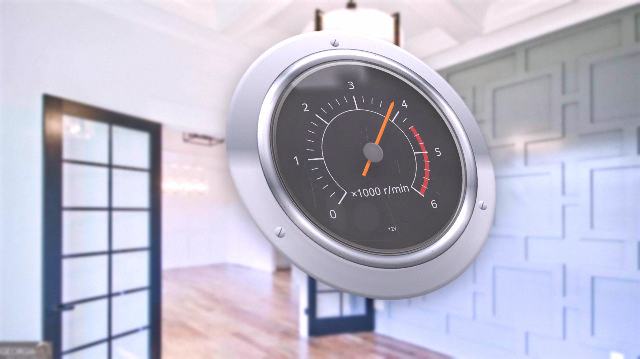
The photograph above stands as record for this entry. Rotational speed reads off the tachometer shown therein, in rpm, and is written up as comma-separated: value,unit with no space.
3800,rpm
